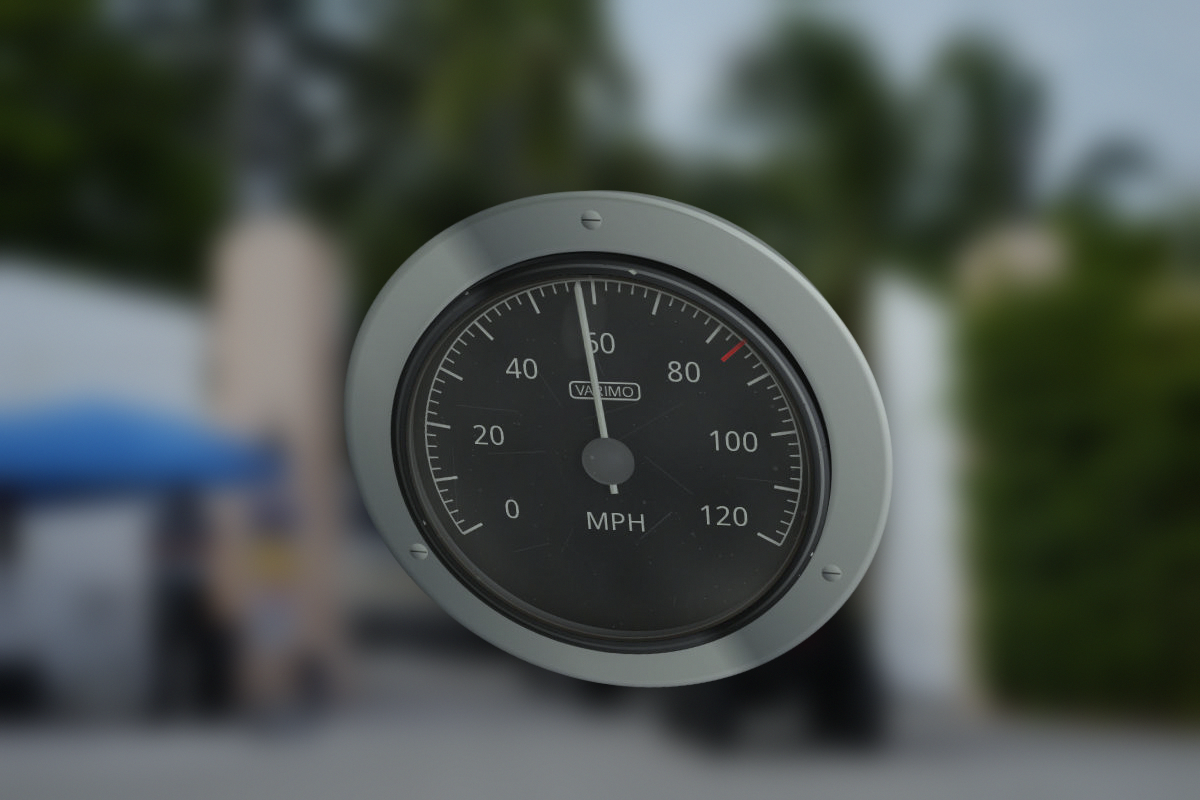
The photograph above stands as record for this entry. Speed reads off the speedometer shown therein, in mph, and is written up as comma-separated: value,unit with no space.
58,mph
